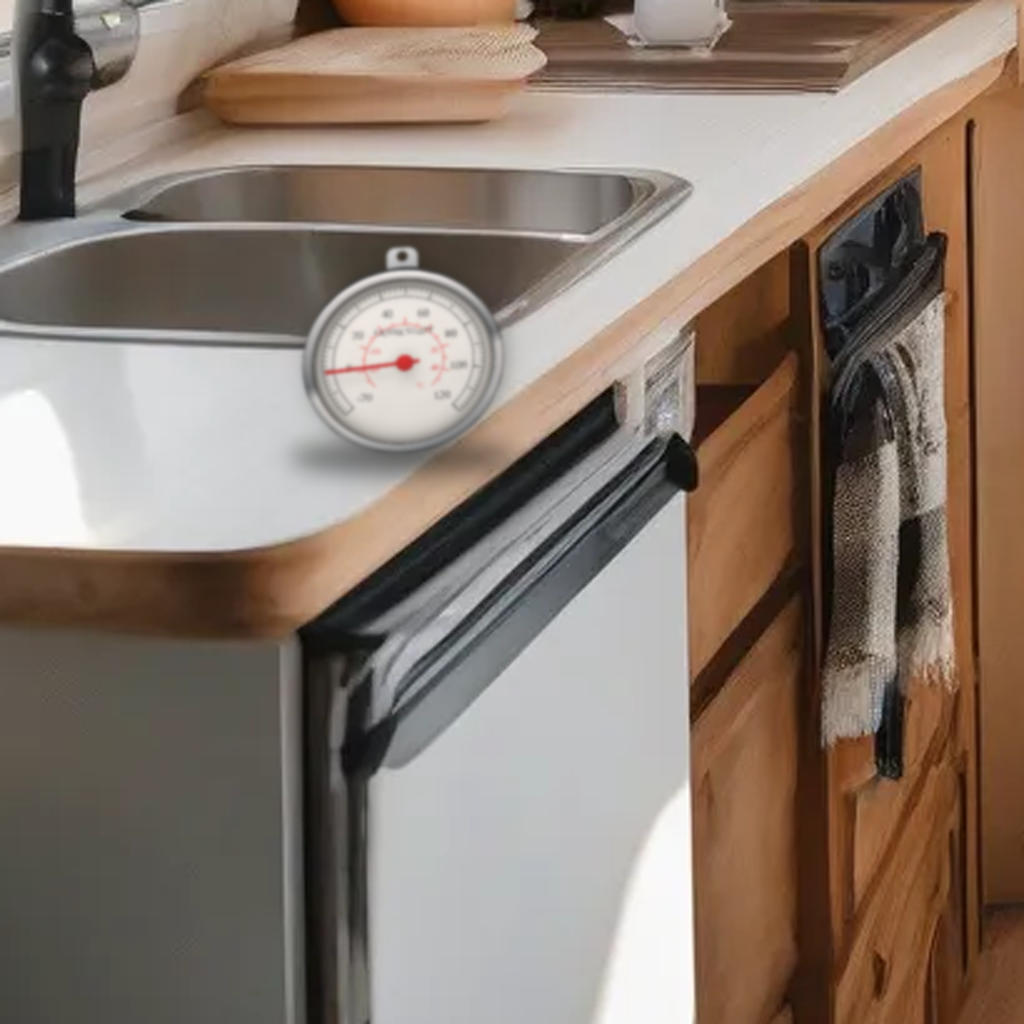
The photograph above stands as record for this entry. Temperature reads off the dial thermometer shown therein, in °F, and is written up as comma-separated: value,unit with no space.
0,°F
